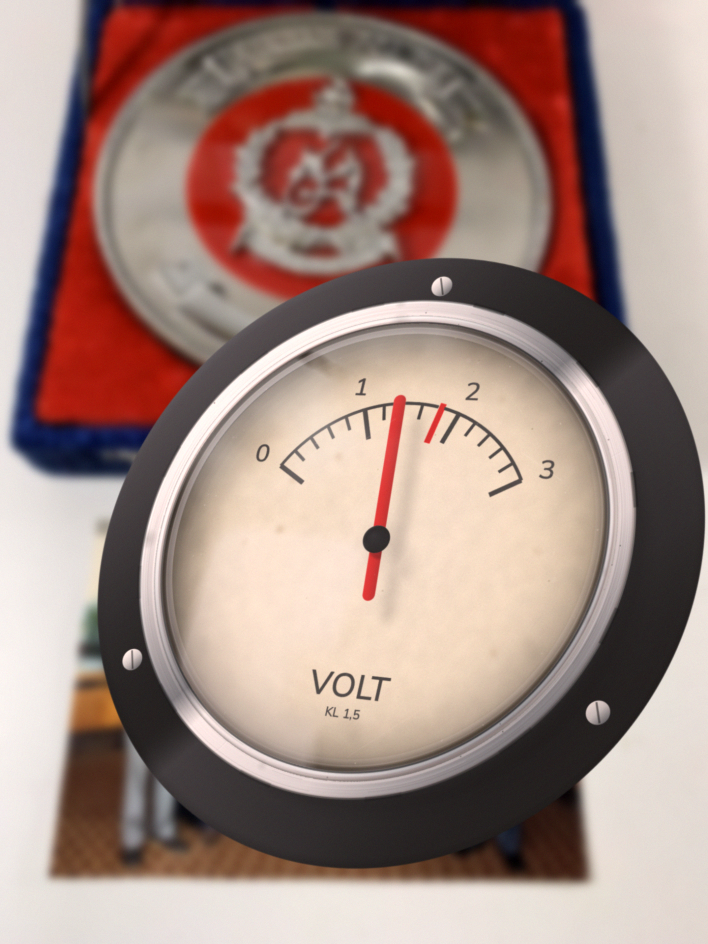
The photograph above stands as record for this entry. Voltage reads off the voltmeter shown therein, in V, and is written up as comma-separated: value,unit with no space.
1.4,V
